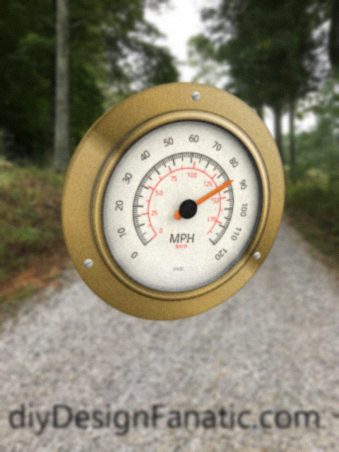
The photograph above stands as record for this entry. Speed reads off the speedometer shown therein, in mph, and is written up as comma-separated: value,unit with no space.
85,mph
